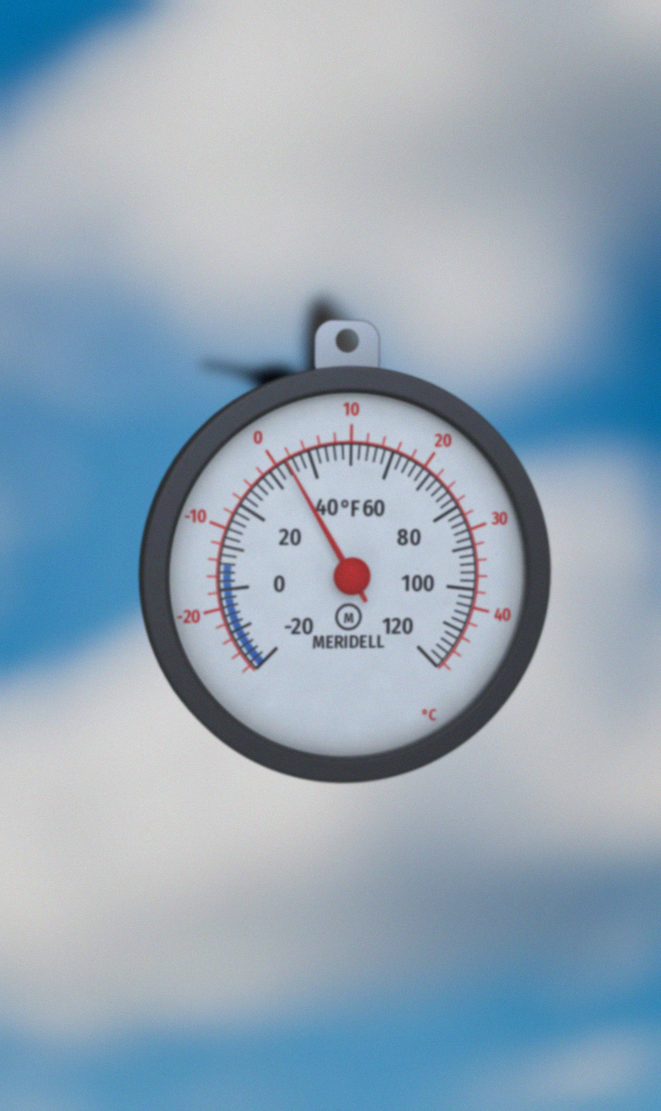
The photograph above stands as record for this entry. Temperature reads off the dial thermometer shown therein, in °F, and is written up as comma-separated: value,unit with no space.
34,°F
